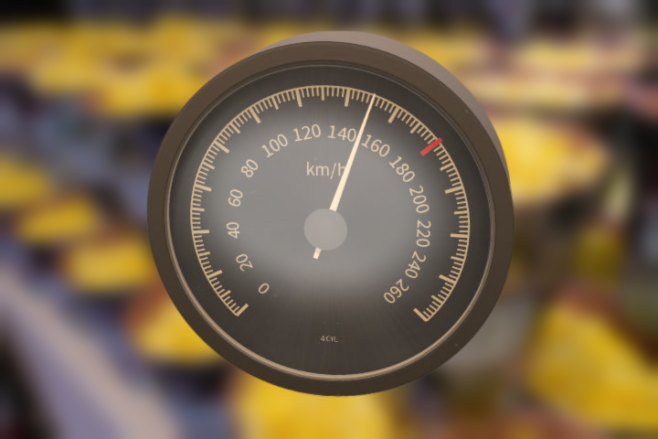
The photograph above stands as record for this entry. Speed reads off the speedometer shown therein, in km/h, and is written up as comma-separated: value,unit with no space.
150,km/h
